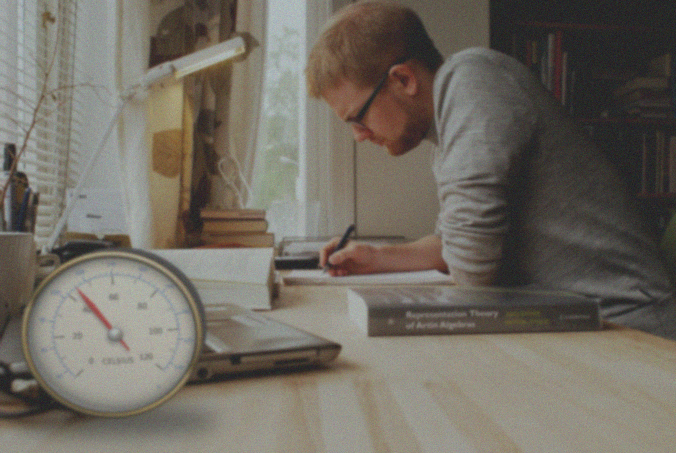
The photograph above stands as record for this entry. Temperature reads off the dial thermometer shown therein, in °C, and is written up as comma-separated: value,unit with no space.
45,°C
